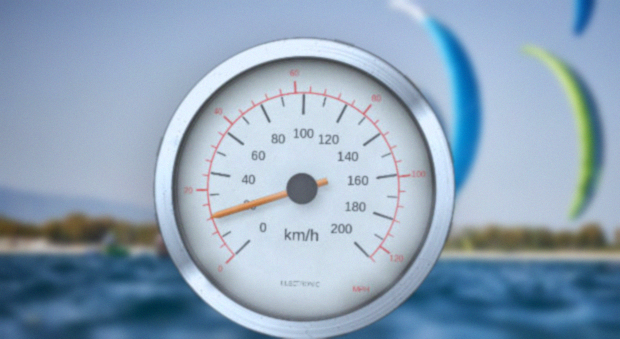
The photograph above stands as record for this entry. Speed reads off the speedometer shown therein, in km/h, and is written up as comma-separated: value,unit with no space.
20,km/h
